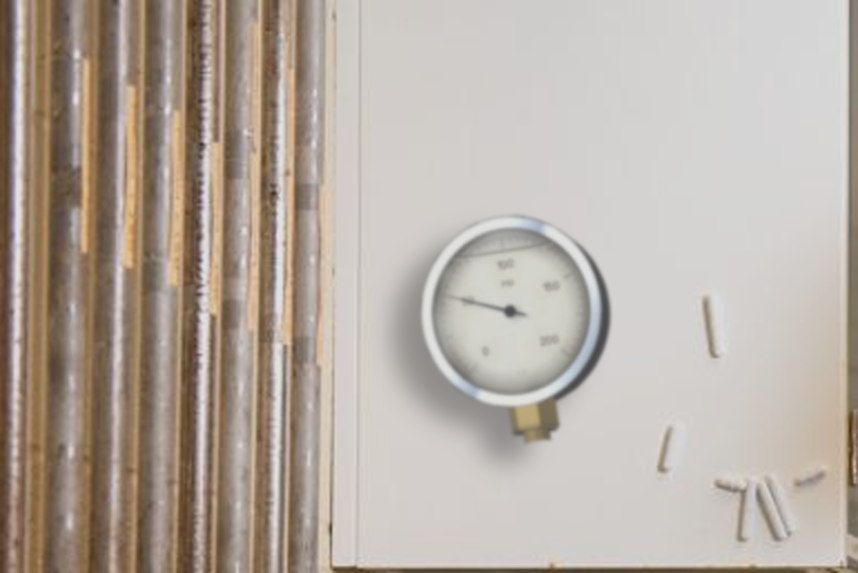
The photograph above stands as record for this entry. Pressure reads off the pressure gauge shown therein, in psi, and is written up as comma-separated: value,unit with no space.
50,psi
